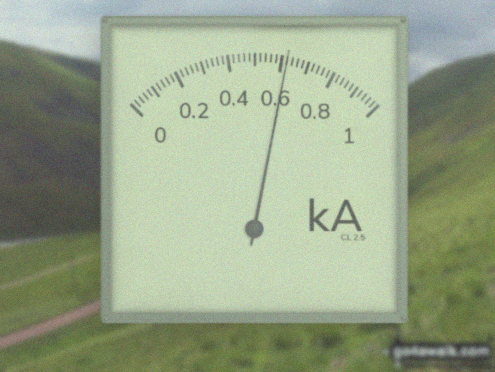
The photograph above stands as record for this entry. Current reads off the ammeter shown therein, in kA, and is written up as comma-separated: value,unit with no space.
0.62,kA
